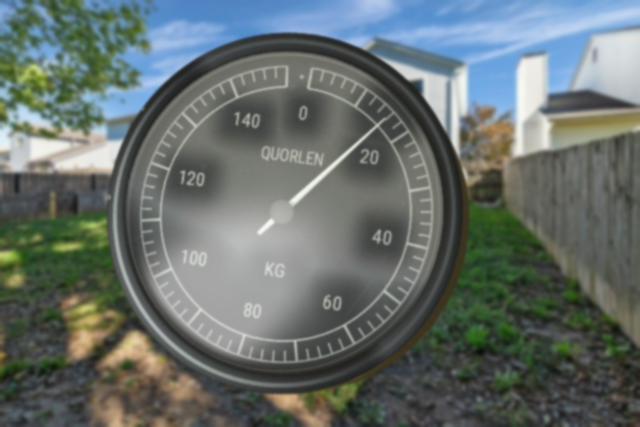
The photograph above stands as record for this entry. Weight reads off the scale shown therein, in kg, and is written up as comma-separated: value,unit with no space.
16,kg
